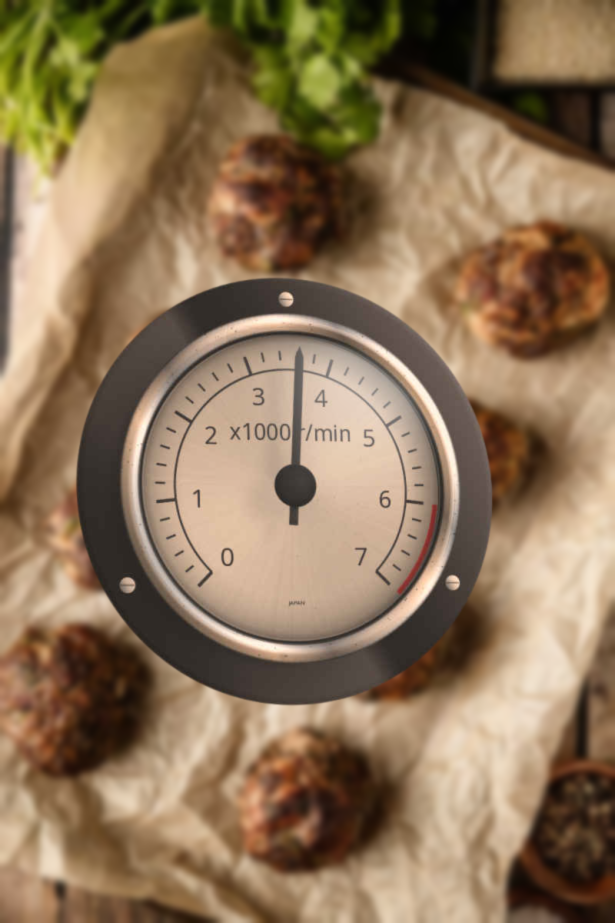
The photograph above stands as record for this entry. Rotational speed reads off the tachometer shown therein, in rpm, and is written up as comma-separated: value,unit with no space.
3600,rpm
